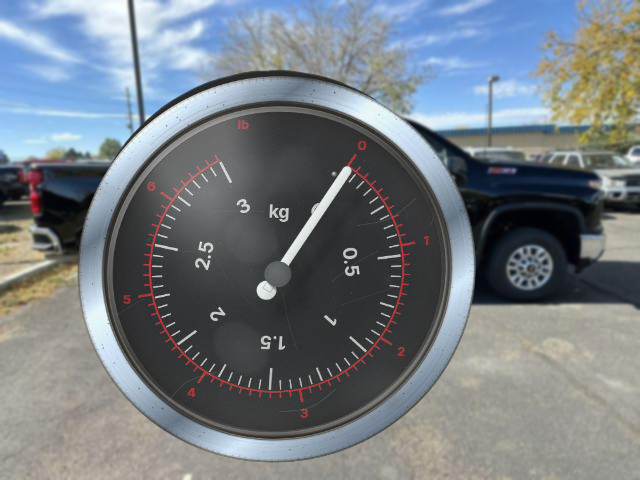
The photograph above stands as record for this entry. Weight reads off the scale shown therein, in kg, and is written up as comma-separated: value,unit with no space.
0,kg
